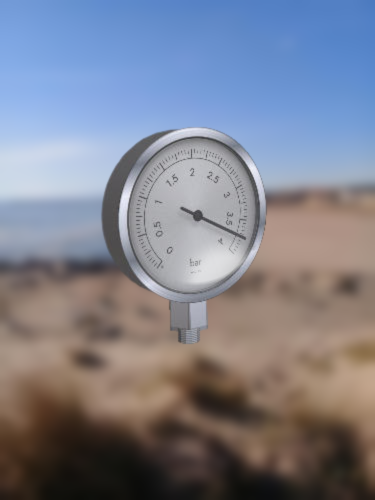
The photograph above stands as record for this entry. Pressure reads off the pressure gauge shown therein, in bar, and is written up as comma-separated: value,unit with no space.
3.75,bar
